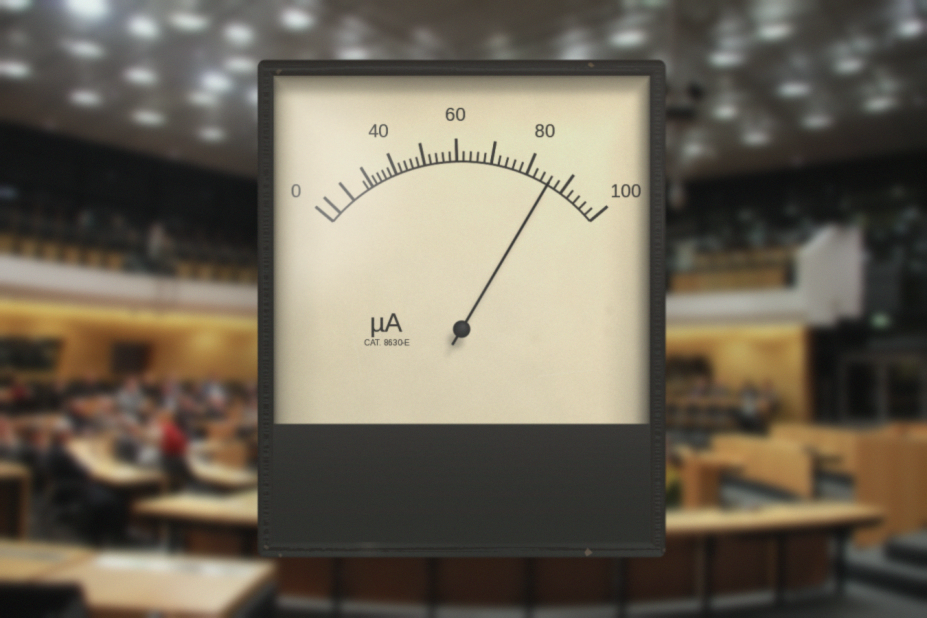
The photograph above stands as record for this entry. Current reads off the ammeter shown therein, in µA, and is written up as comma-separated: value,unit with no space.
86,µA
